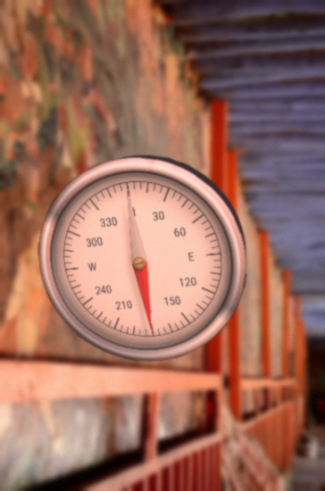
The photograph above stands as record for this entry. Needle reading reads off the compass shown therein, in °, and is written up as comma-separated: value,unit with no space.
180,°
